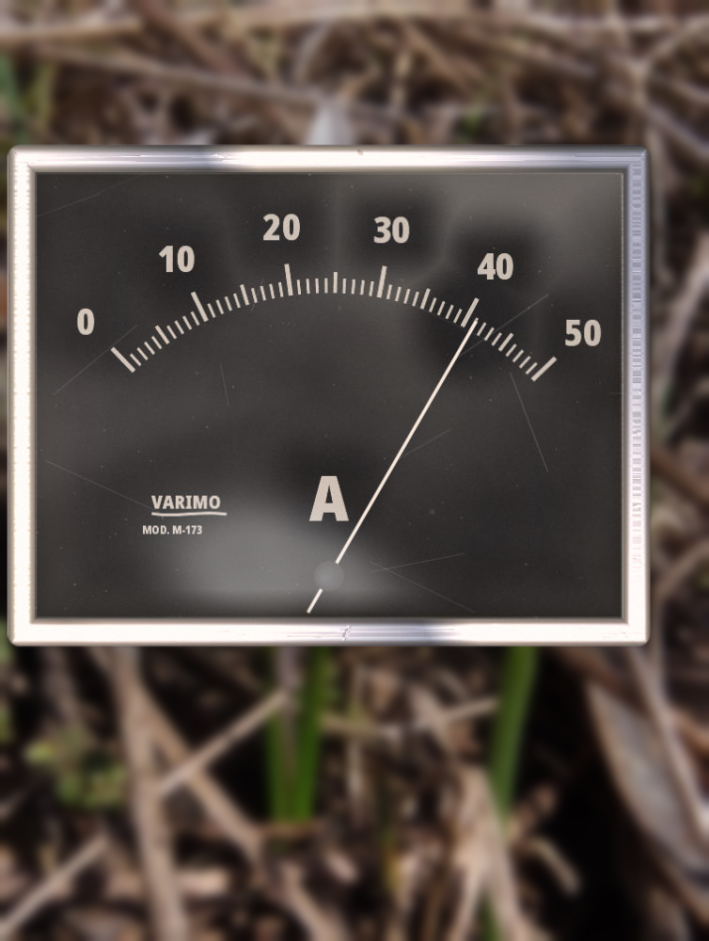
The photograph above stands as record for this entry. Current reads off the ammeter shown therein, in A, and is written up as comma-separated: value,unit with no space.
41,A
